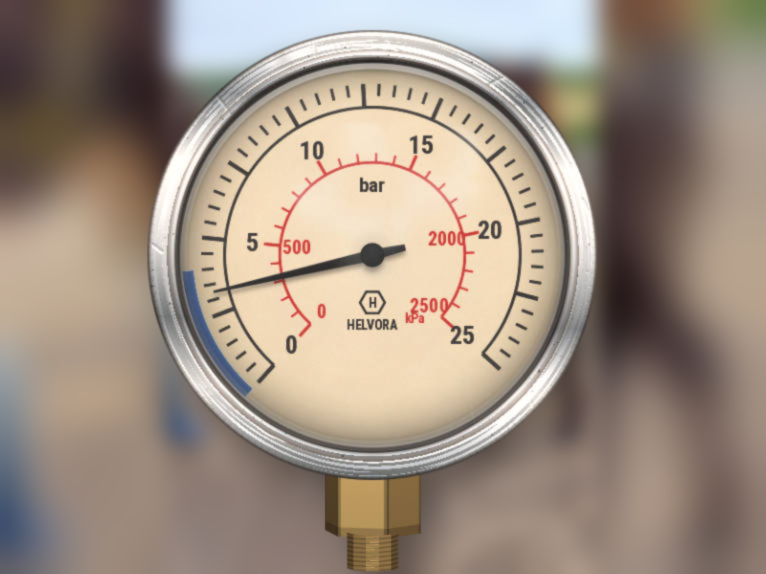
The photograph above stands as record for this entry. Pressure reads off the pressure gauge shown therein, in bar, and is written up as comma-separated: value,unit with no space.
3.25,bar
